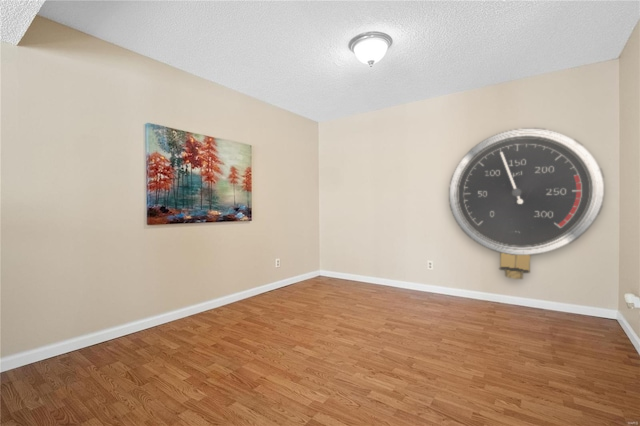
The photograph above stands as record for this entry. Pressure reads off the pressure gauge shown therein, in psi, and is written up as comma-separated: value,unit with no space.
130,psi
